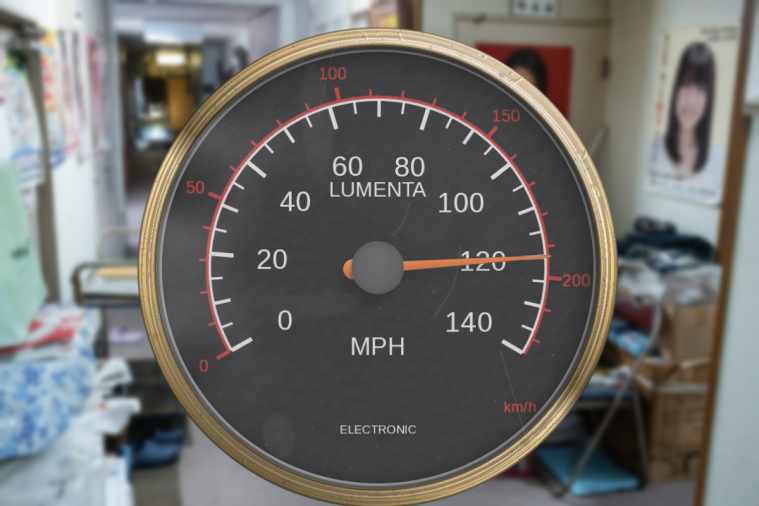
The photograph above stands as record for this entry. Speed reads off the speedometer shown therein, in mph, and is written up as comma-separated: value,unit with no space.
120,mph
